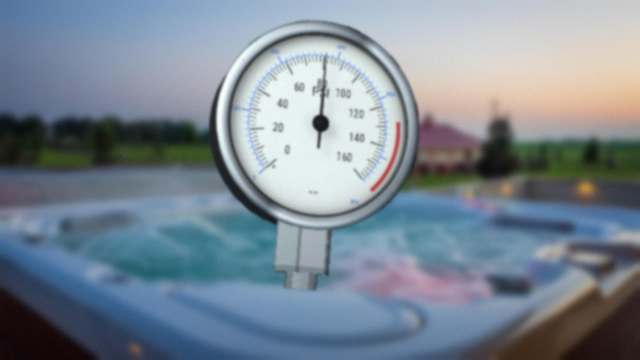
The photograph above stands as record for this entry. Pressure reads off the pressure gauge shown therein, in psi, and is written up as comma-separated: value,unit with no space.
80,psi
